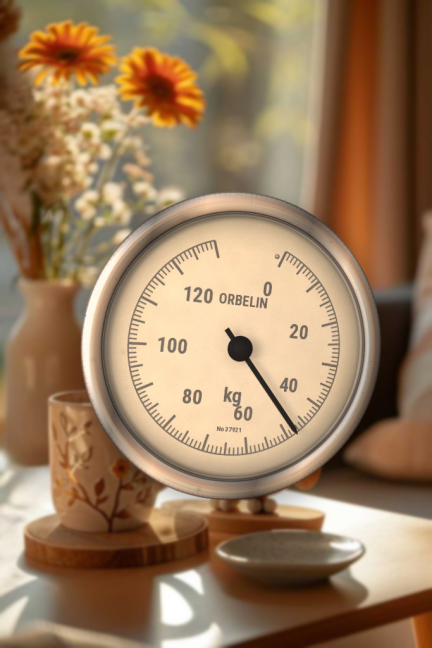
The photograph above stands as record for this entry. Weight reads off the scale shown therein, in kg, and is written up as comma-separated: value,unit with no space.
48,kg
